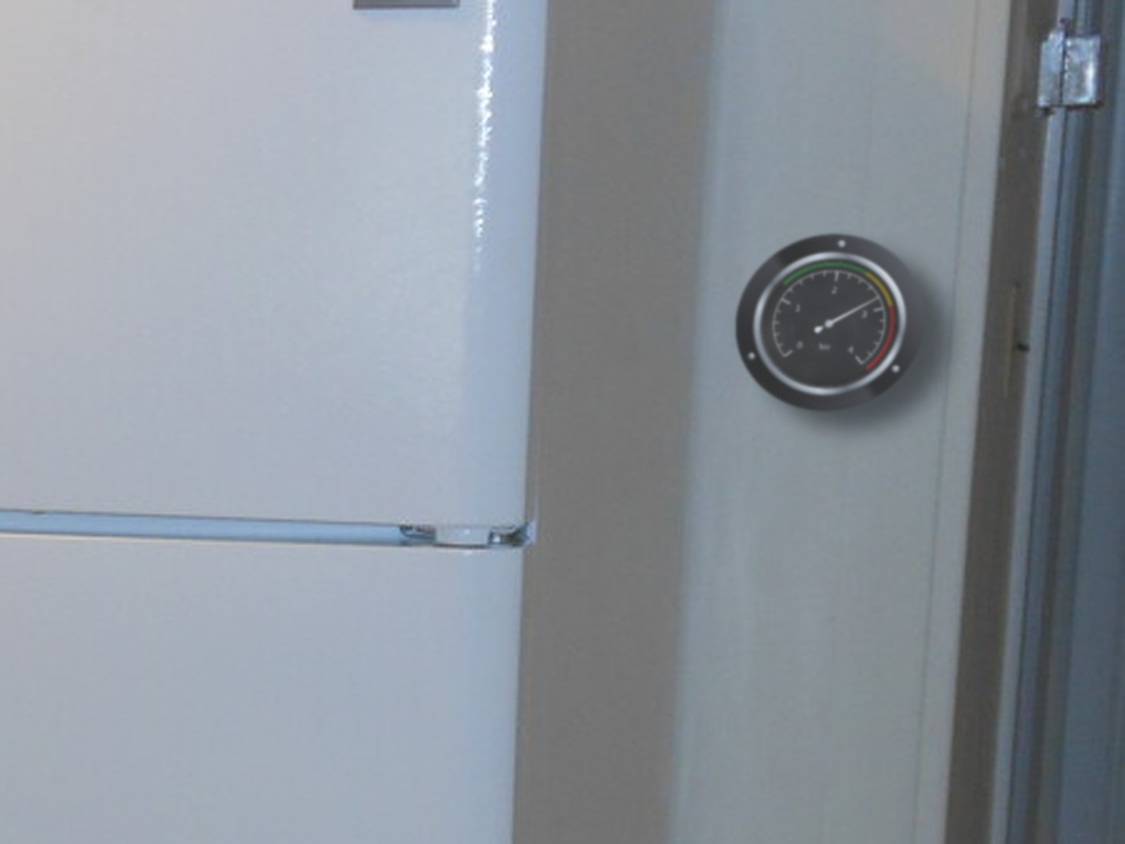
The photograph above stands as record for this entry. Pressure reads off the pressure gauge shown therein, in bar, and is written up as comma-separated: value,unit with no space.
2.8,bar
